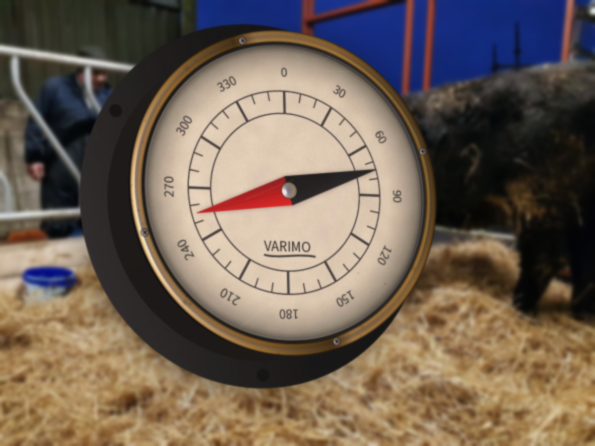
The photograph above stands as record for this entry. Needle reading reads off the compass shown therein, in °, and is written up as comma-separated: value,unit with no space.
255,°
